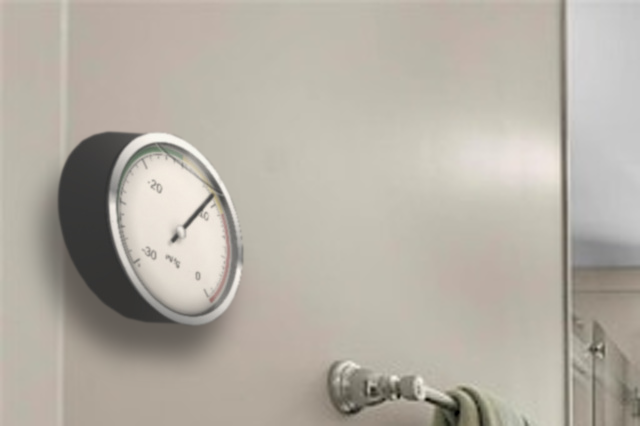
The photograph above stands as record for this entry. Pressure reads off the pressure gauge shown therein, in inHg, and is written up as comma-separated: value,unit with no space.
-11,inHg
